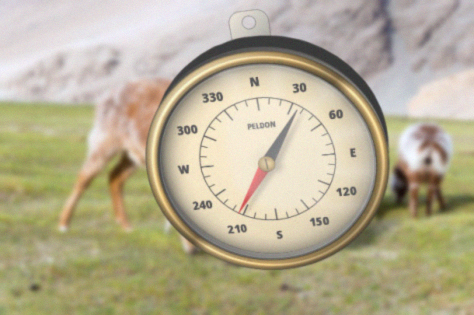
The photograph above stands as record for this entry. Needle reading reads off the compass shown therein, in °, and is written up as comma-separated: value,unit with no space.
215,°
